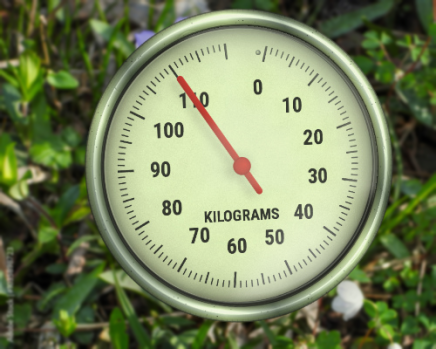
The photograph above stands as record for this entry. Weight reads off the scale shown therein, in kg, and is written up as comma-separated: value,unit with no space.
110,kg
